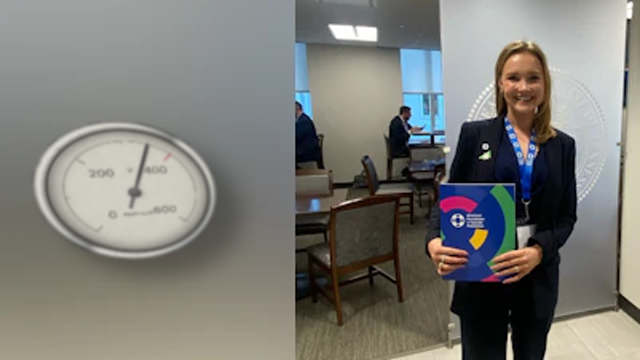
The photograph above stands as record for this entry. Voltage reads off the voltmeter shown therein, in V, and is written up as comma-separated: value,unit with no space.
350,V
